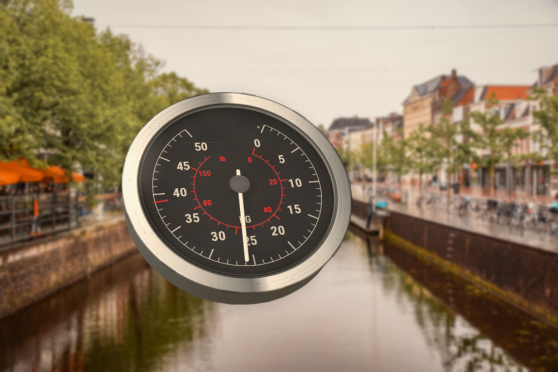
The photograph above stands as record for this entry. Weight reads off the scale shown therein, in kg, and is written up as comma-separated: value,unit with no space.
26,kg
